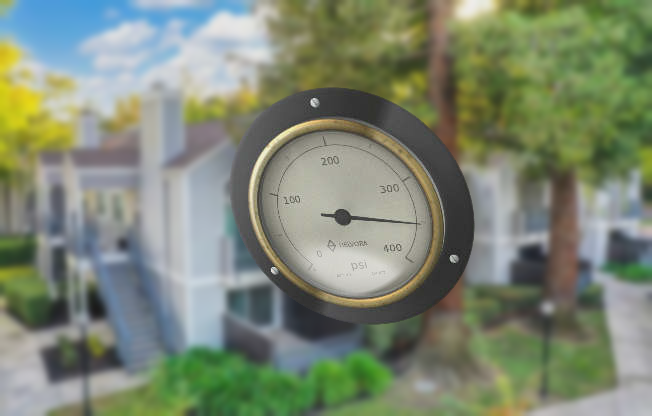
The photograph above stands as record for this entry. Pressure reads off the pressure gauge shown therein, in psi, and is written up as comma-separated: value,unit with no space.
350,psi
